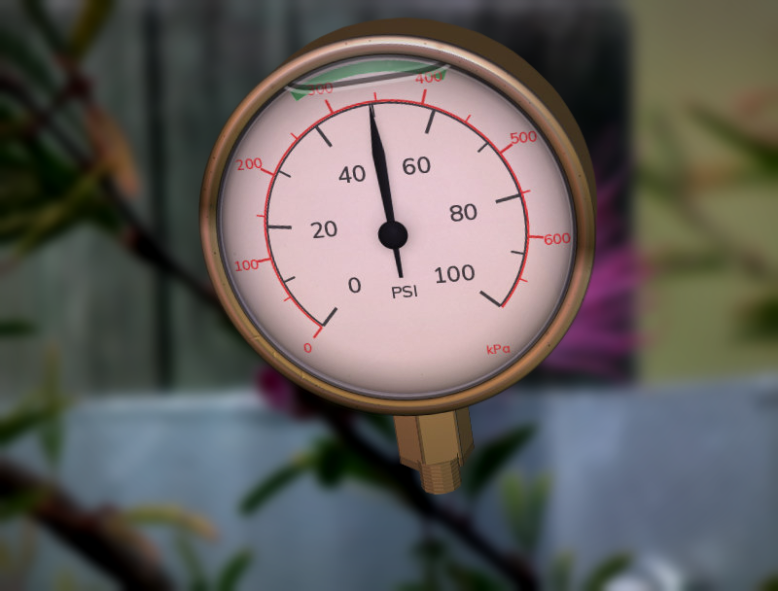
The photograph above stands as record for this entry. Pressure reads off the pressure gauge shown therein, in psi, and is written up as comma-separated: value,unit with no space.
50,psi
